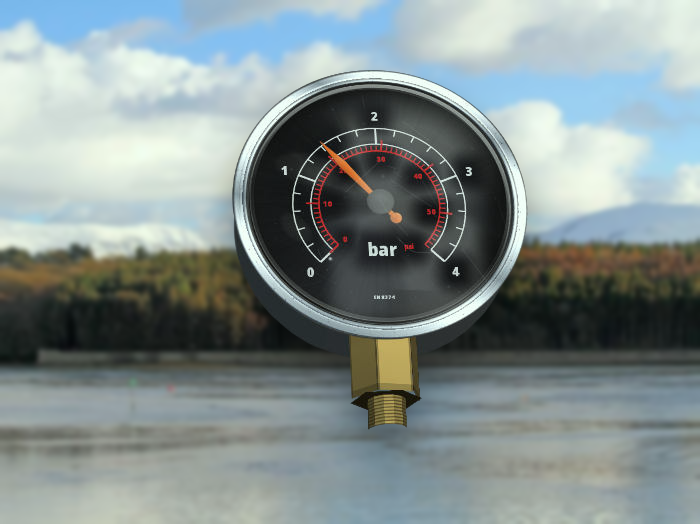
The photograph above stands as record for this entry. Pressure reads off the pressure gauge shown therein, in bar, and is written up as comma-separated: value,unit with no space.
1.4,bar
